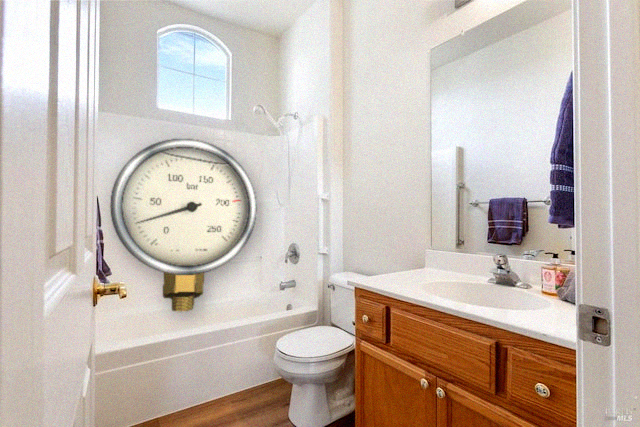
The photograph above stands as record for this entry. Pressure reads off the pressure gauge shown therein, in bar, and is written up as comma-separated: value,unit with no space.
25,bar
